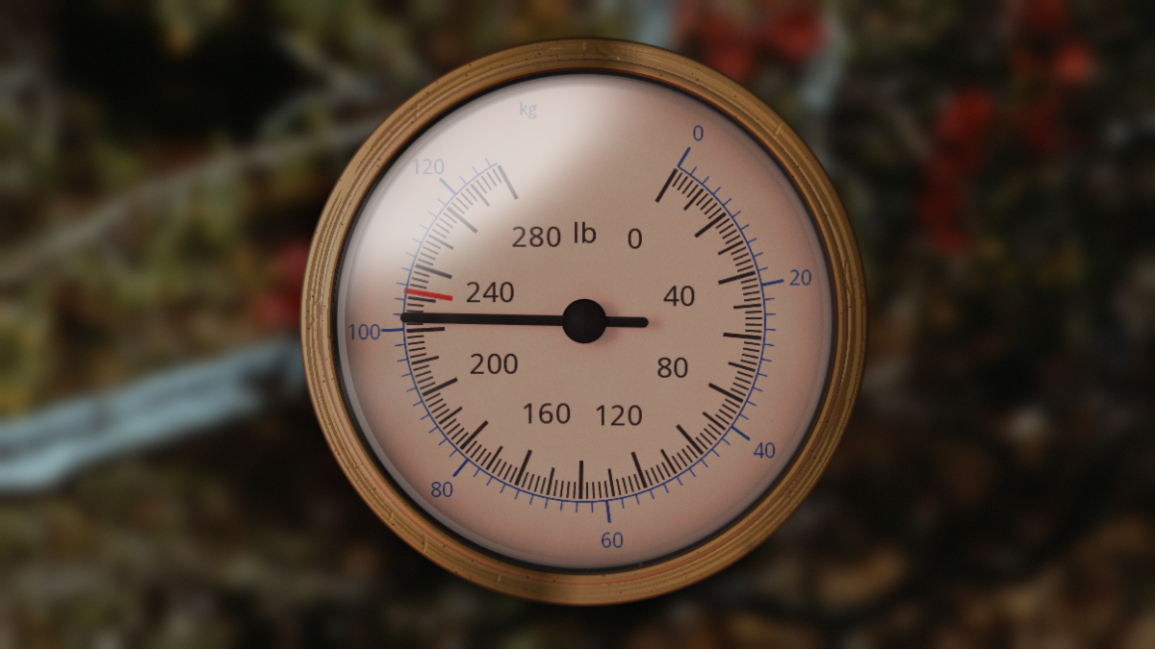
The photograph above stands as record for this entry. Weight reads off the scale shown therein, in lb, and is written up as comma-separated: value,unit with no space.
224,lb
